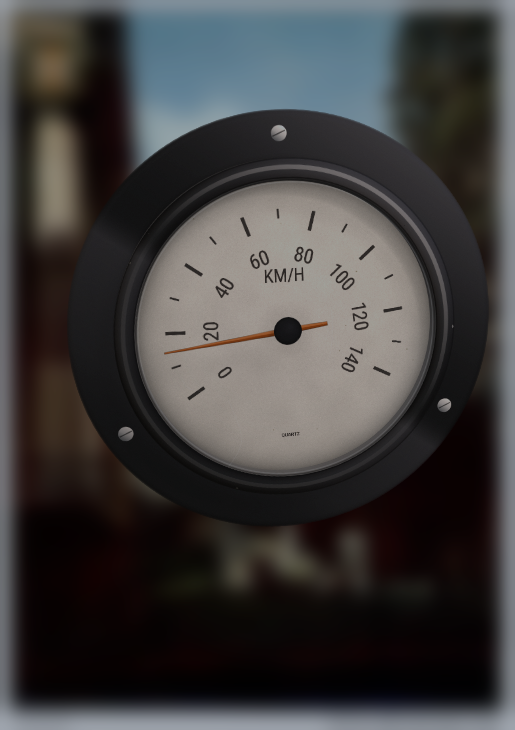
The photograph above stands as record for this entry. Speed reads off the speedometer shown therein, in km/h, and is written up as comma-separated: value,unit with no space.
15,km/h
